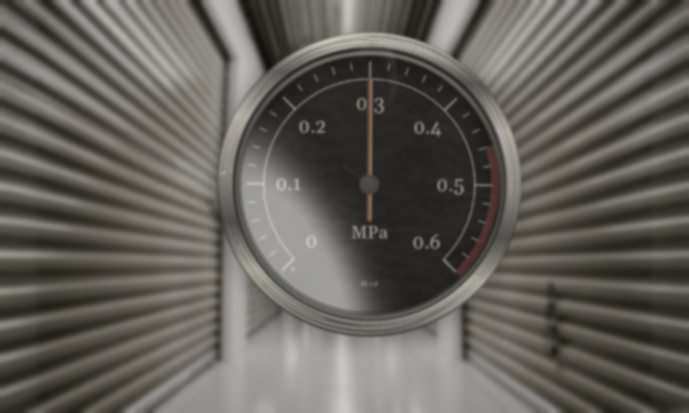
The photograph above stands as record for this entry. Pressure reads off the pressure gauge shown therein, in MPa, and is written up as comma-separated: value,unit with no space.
0.3,MPa
